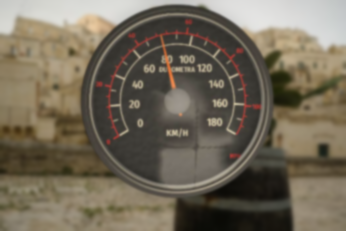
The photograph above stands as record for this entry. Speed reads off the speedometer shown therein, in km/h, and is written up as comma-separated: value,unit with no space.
80,km/h
